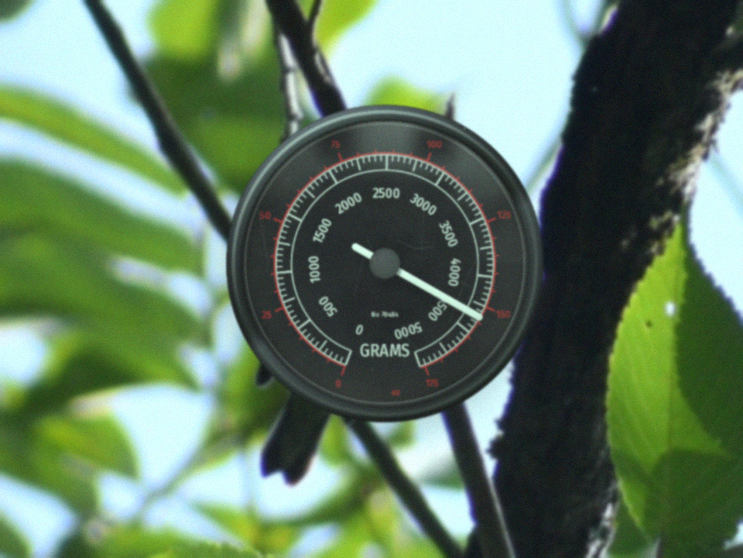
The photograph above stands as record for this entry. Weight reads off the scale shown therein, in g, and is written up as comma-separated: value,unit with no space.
4350,g
